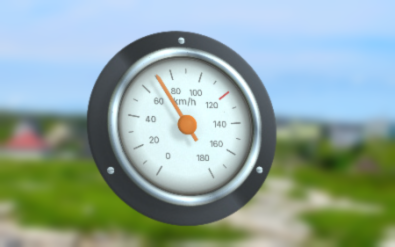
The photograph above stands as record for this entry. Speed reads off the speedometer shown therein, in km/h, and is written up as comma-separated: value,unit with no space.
70,km/h
